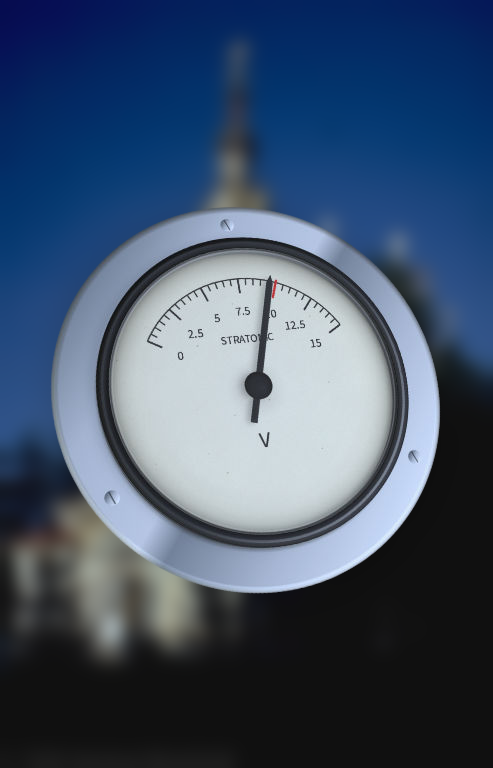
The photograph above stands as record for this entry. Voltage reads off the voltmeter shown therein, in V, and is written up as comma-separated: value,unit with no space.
9.5,V
